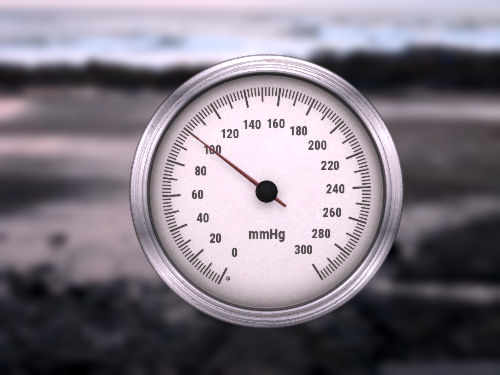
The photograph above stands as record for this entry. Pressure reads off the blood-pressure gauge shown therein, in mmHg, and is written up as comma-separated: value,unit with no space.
100,mmHg
